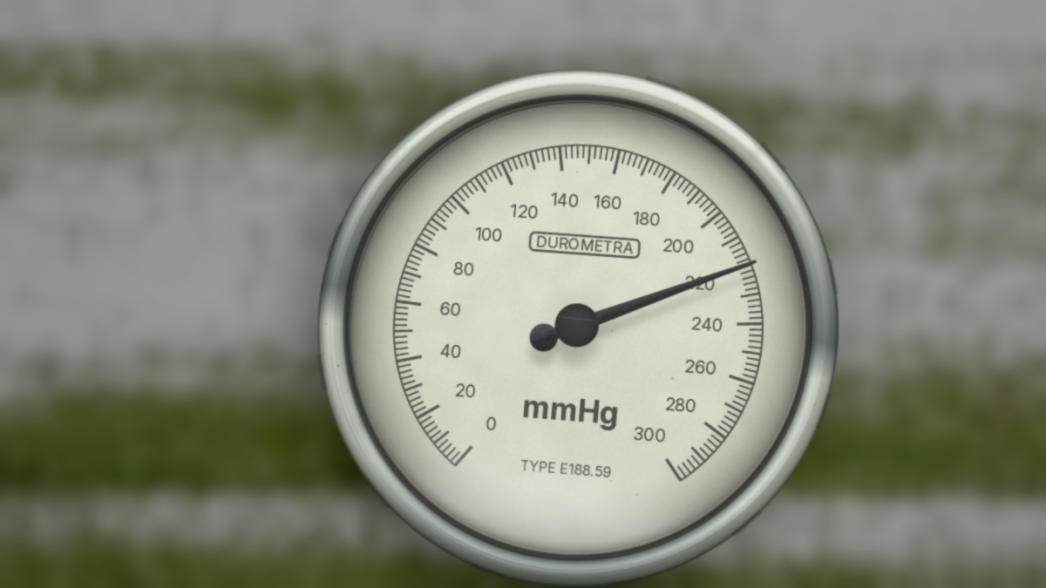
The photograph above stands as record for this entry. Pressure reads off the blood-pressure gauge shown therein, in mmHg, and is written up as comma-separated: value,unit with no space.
220,mmHg
